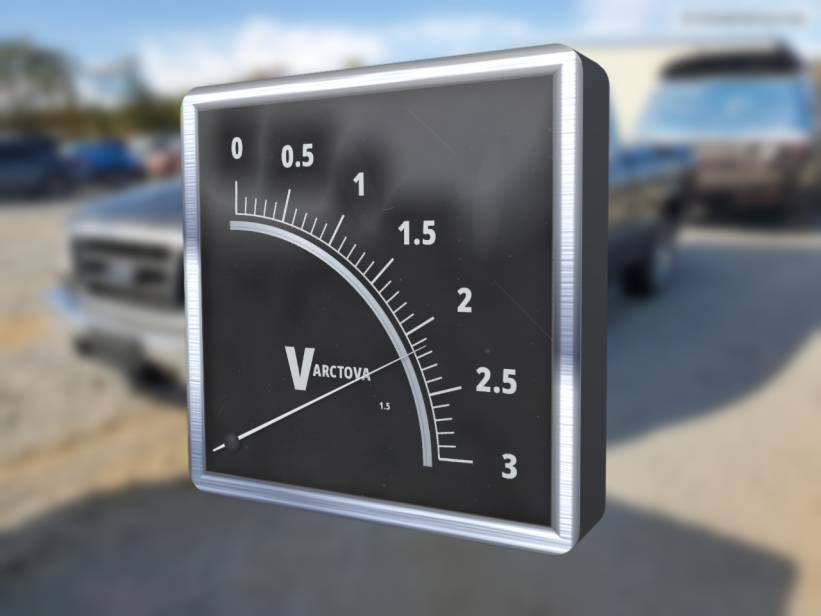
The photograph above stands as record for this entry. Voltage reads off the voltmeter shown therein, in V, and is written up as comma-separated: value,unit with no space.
2.15,V
